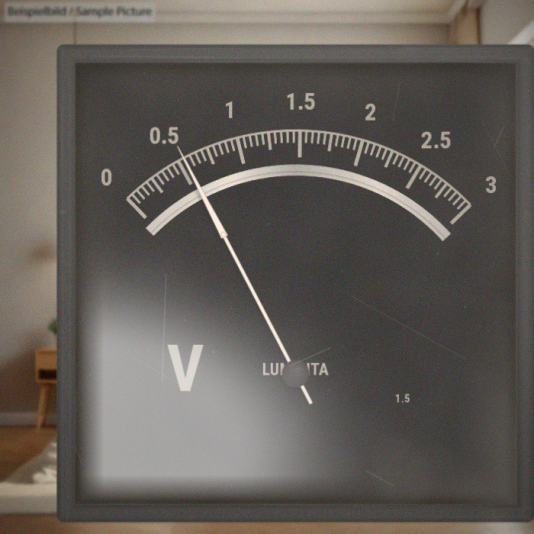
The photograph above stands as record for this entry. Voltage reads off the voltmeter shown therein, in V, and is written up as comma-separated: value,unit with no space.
0.55,V
